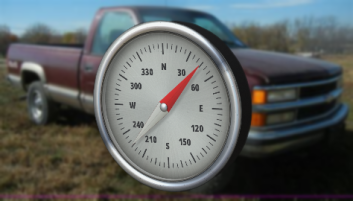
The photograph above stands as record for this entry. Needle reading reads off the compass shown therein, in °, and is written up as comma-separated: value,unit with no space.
45,°
